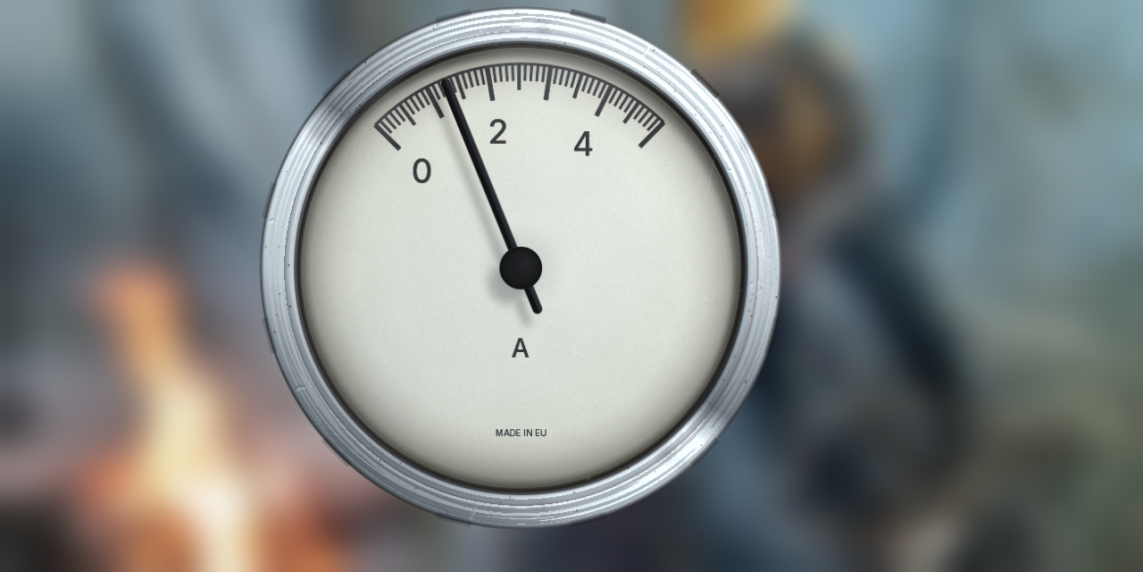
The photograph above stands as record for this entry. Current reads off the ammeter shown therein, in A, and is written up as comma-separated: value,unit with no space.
1.3,A
